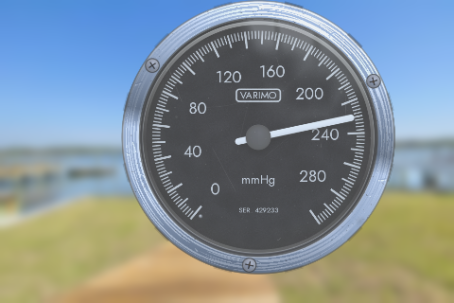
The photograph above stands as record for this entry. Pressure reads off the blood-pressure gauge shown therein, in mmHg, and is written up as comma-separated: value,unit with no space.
230,mmHg
